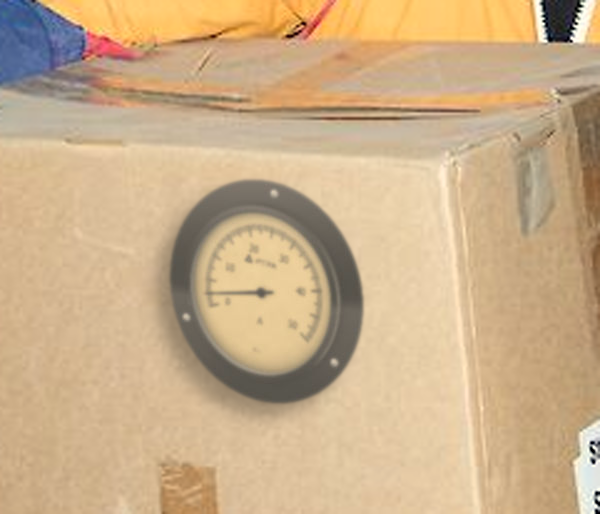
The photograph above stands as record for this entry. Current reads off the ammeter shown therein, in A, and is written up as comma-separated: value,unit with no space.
2.5,A
